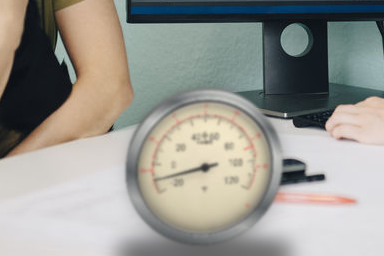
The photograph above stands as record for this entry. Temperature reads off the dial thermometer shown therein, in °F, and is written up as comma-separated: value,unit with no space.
-10,°F
